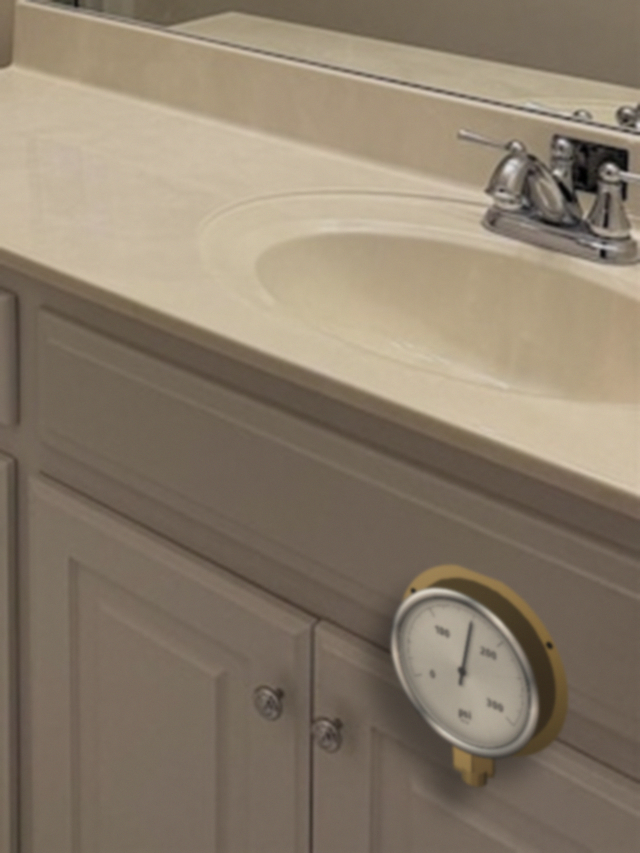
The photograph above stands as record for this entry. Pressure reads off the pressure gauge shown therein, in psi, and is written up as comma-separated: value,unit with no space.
160,psi
